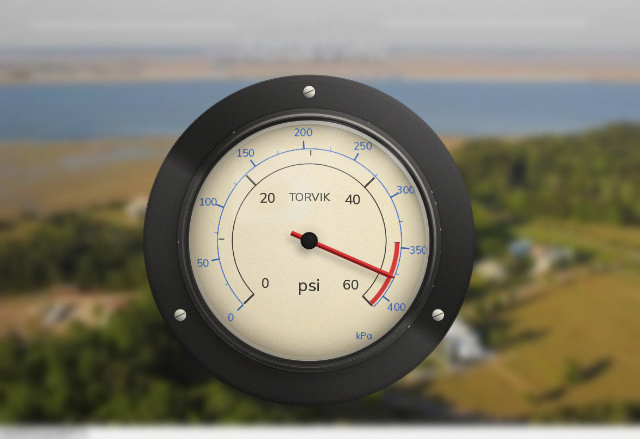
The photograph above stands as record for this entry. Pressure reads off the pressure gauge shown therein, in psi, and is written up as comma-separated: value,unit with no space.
55,psi
